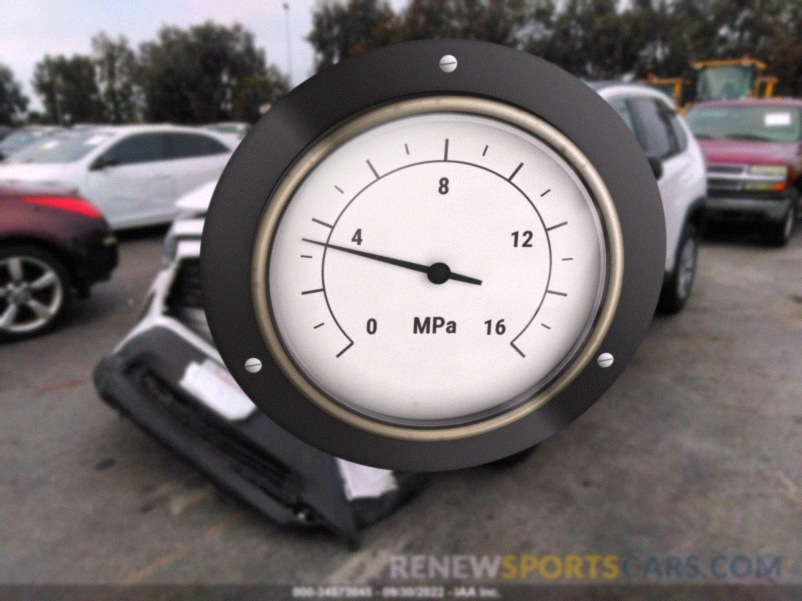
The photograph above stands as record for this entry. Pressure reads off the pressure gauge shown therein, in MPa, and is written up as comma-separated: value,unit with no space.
3.5,MPa
